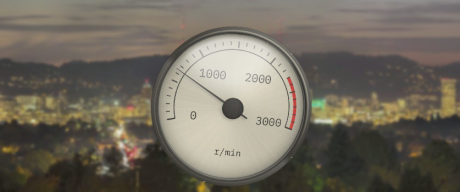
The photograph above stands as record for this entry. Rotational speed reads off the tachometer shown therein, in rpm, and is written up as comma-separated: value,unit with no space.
650,rpm
